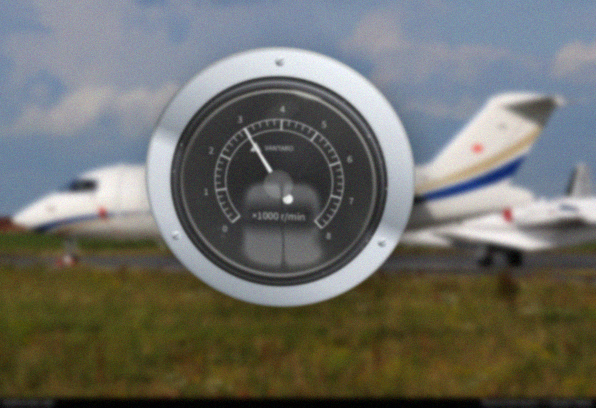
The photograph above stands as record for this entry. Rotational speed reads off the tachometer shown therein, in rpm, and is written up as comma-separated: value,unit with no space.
3000,rpm
